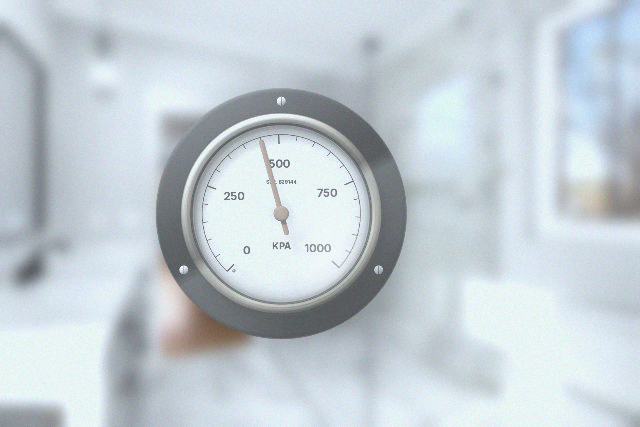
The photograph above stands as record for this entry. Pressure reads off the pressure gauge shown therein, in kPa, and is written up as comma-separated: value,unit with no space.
450,kPa
